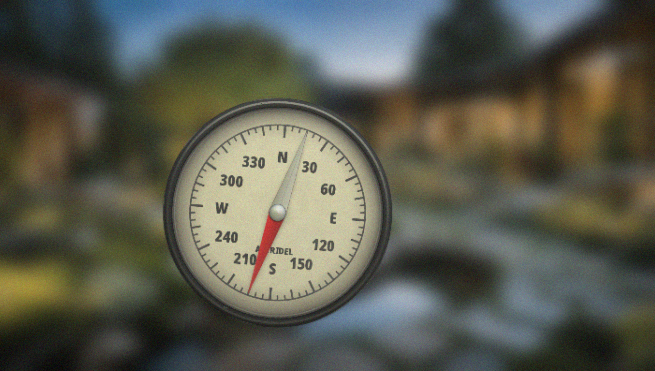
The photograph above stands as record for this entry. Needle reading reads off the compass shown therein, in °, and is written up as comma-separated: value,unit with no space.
195,°
